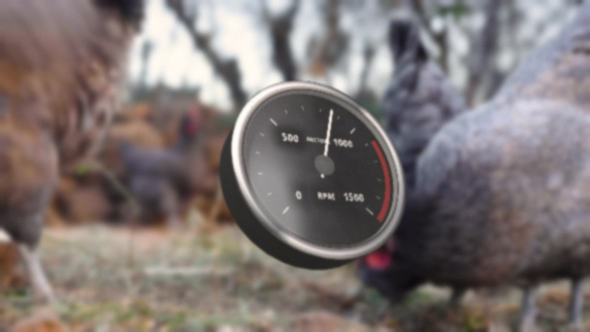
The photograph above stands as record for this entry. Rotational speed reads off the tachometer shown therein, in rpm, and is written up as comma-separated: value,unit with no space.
850,rpm
